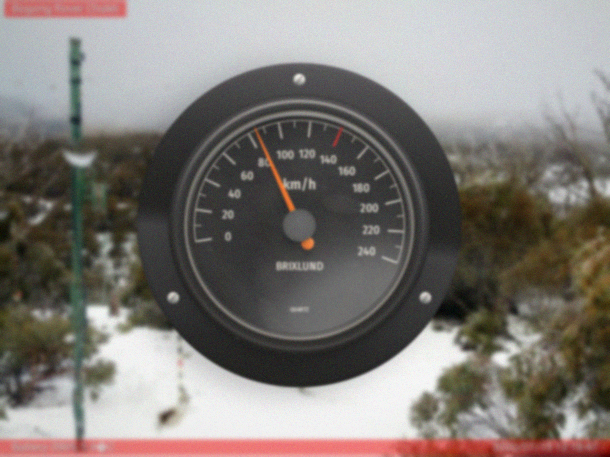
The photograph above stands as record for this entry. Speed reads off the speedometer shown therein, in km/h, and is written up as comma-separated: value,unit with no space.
85,km/h
